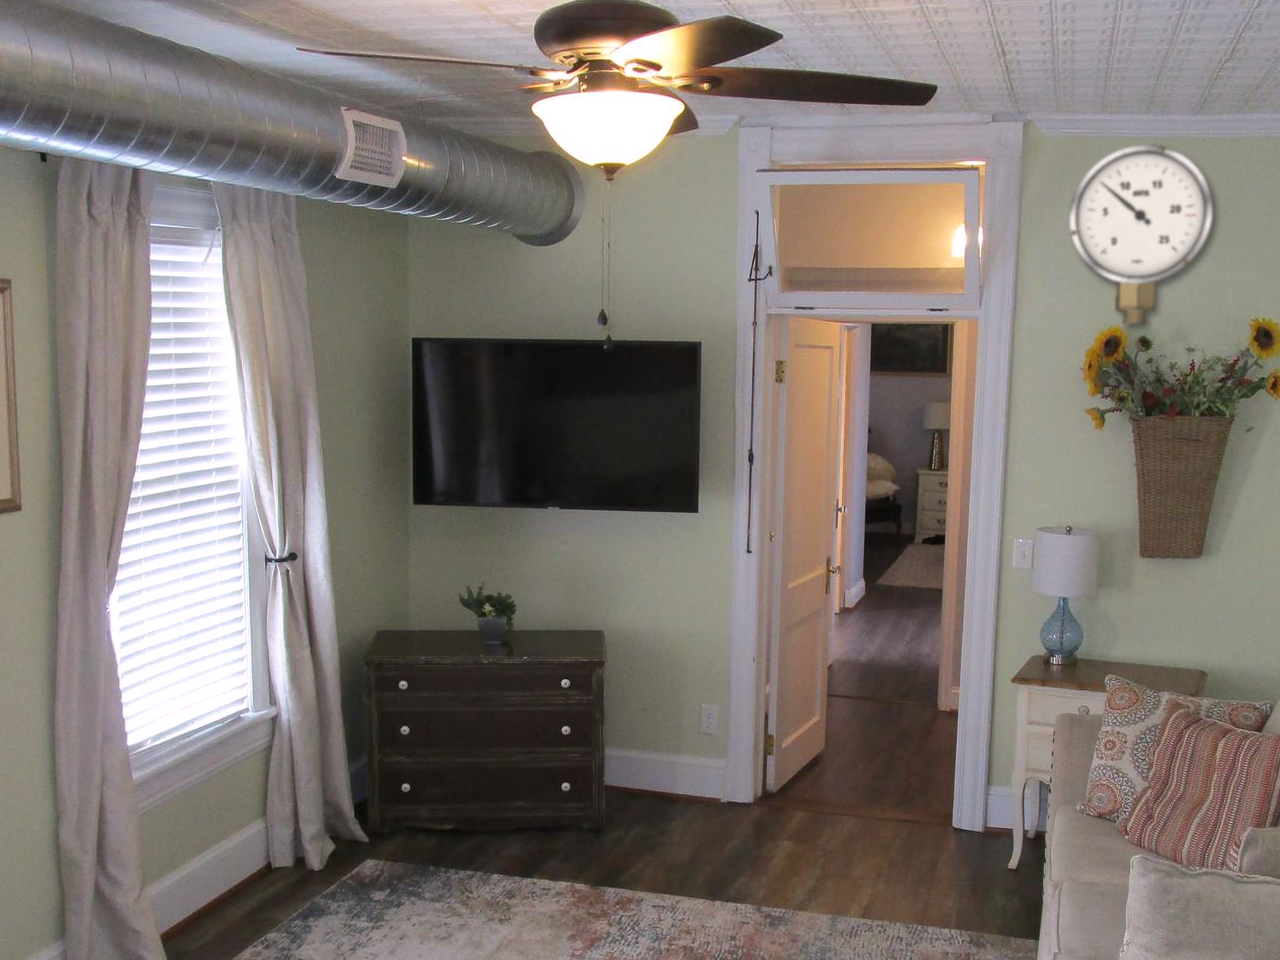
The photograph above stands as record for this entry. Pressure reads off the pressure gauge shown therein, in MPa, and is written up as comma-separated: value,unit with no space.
8,MPa
